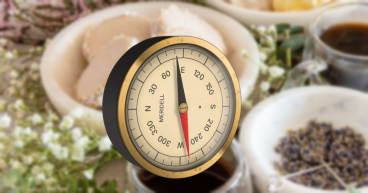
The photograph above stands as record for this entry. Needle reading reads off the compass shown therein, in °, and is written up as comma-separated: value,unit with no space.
260,°
